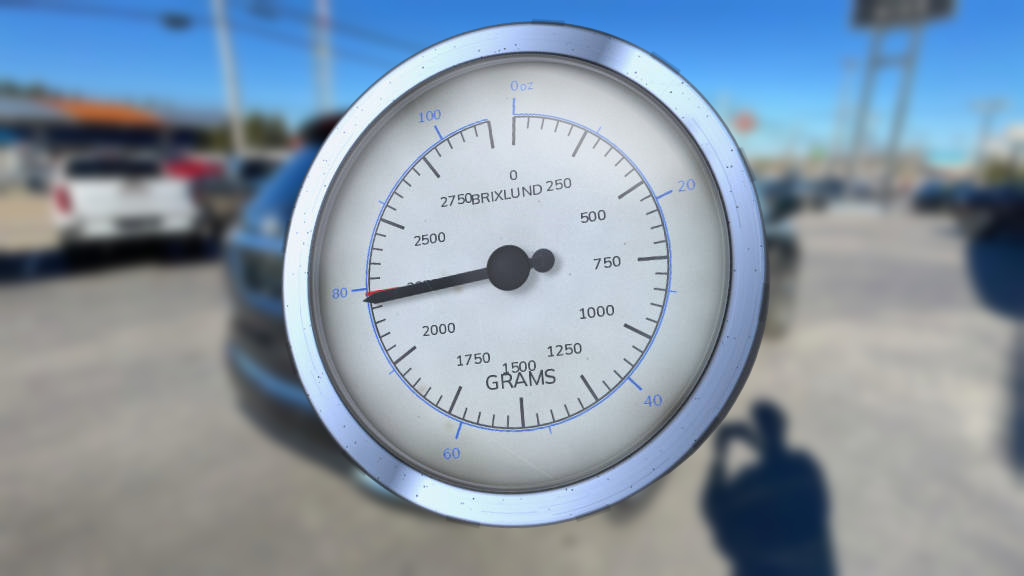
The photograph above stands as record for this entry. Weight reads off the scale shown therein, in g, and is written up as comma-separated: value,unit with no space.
2225,g
